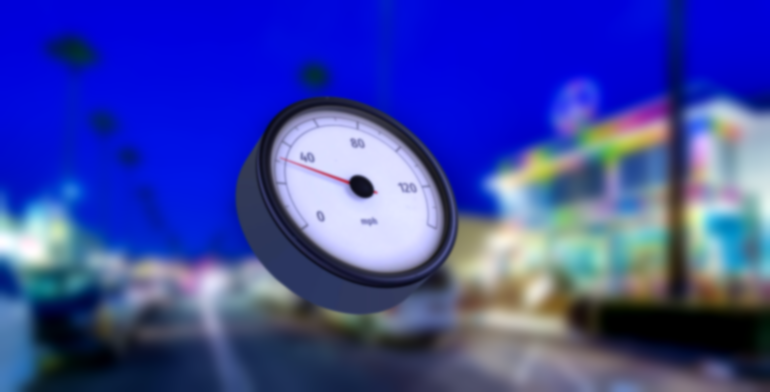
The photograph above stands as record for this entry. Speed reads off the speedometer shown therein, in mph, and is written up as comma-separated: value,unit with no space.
30,mph
